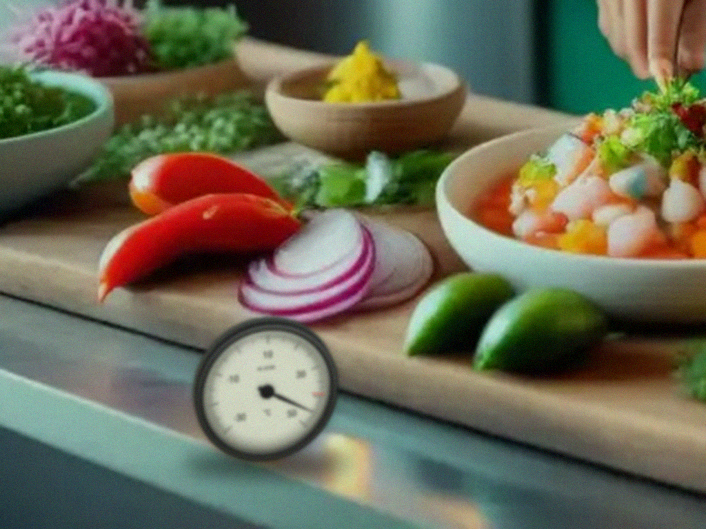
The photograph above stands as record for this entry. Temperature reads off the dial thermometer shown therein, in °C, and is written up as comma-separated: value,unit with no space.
45,°C
